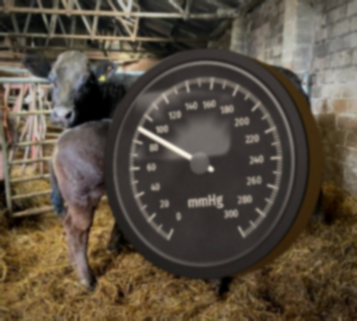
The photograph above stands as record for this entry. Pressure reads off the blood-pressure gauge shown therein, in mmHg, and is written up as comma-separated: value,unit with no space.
90,mmHg
